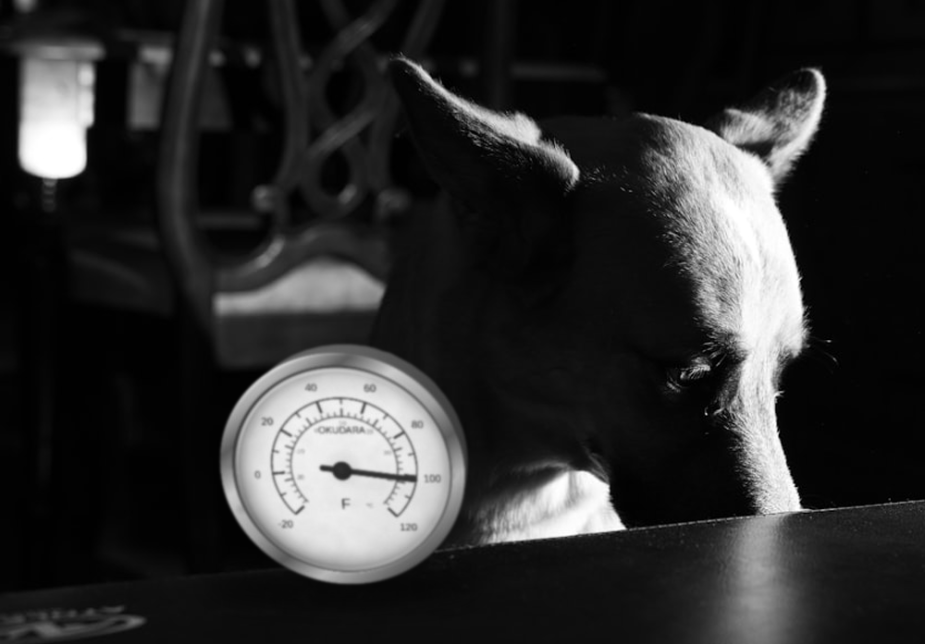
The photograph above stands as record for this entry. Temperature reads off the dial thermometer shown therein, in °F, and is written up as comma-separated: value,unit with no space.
100,°F
